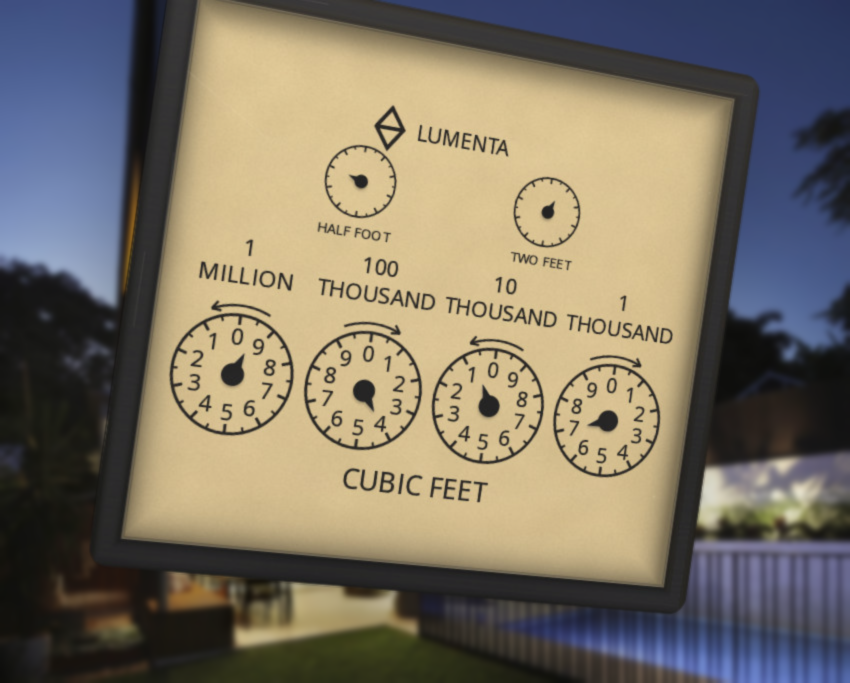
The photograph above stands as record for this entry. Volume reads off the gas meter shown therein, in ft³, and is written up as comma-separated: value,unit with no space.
940700,ft³
